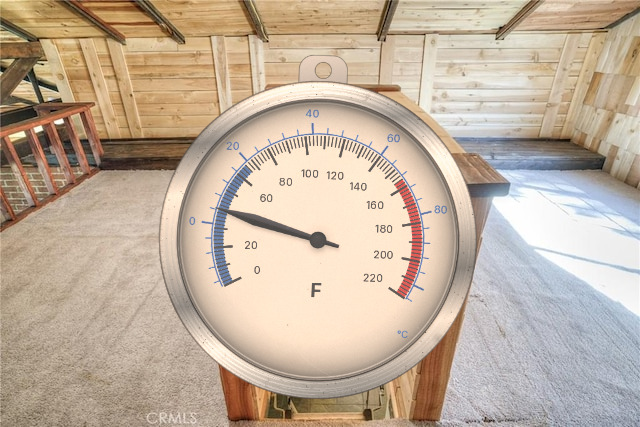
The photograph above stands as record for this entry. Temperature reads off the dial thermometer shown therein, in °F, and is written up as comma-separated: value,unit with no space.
40,°F
